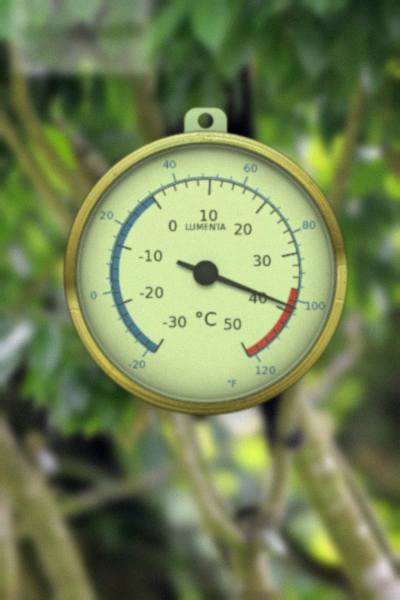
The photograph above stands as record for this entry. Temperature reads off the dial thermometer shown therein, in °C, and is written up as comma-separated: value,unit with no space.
39,°C
